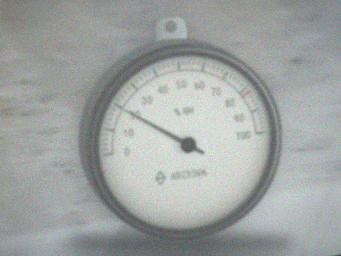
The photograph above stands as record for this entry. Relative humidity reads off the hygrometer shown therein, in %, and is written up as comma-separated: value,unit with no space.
20,%
